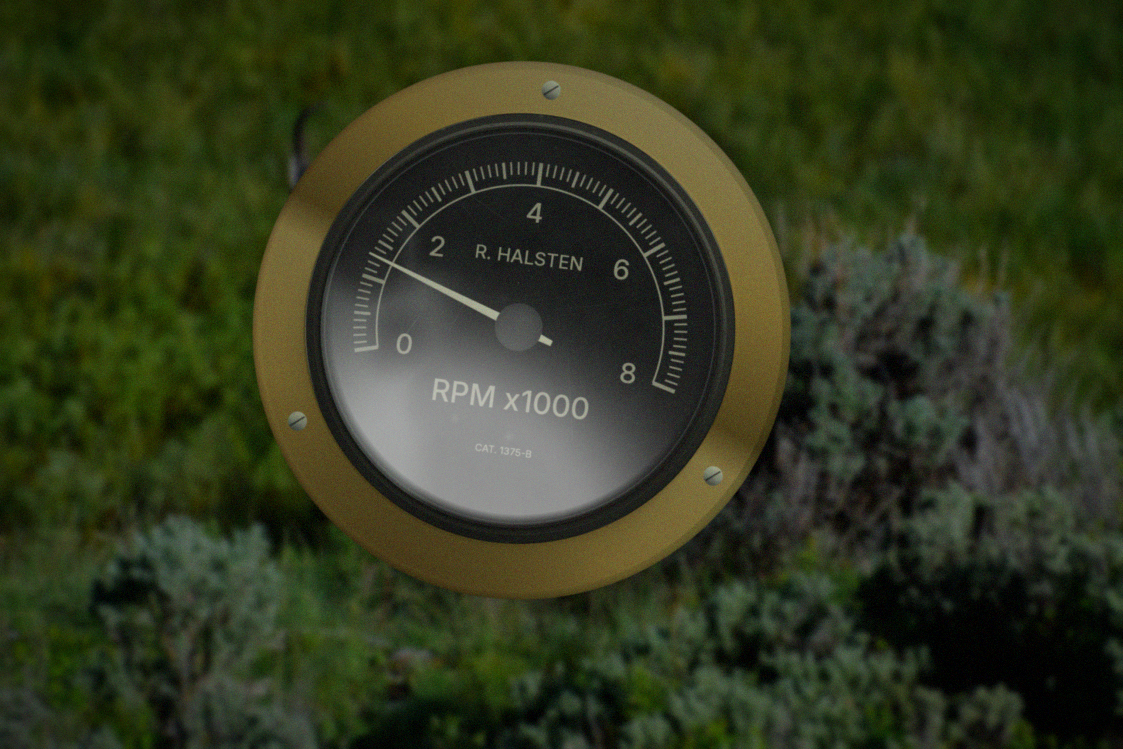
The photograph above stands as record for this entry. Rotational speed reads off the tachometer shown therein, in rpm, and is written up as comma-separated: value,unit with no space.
1300,rpm
